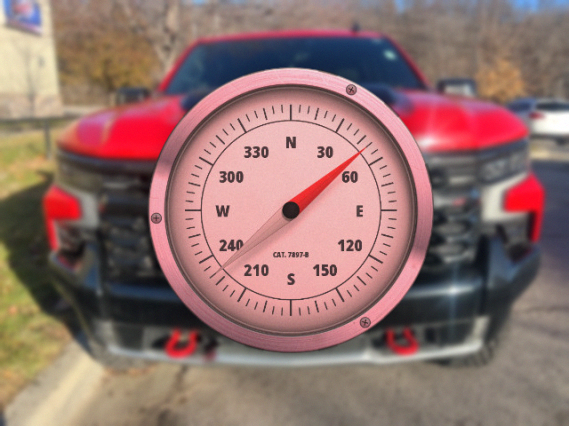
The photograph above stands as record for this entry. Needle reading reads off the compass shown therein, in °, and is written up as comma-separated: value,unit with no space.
50,°
